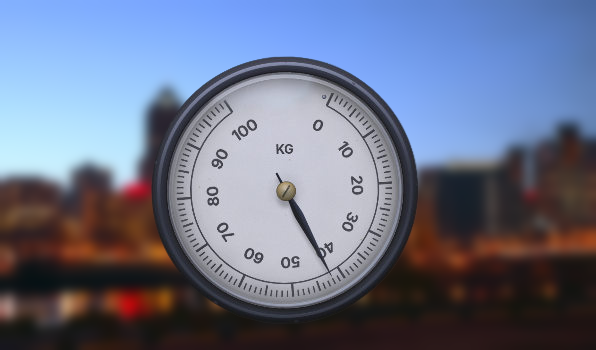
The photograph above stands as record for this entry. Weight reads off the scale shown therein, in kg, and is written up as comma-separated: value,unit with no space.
42,kg
